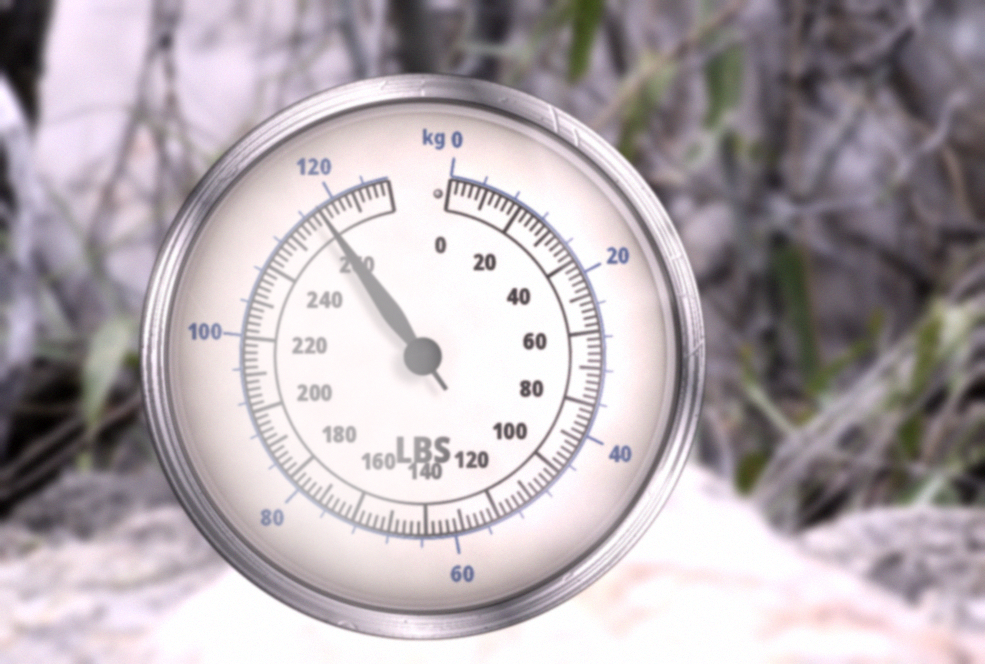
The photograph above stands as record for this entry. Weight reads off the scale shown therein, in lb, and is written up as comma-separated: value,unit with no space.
260,lb
